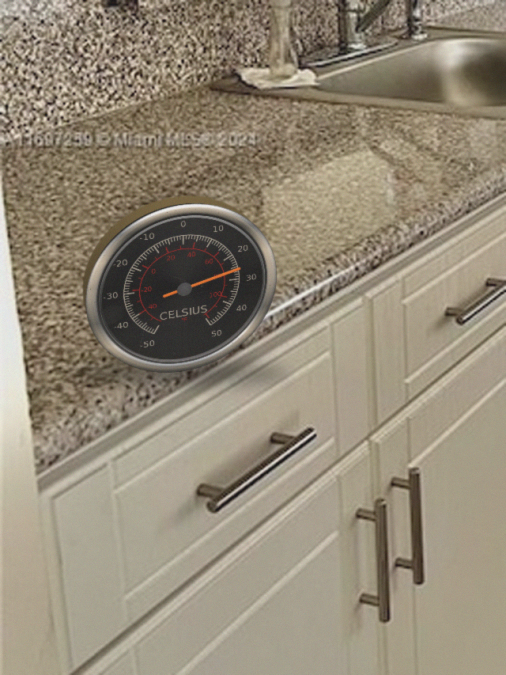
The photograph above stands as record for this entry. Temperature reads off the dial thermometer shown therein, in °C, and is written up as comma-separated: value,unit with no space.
25,°C
